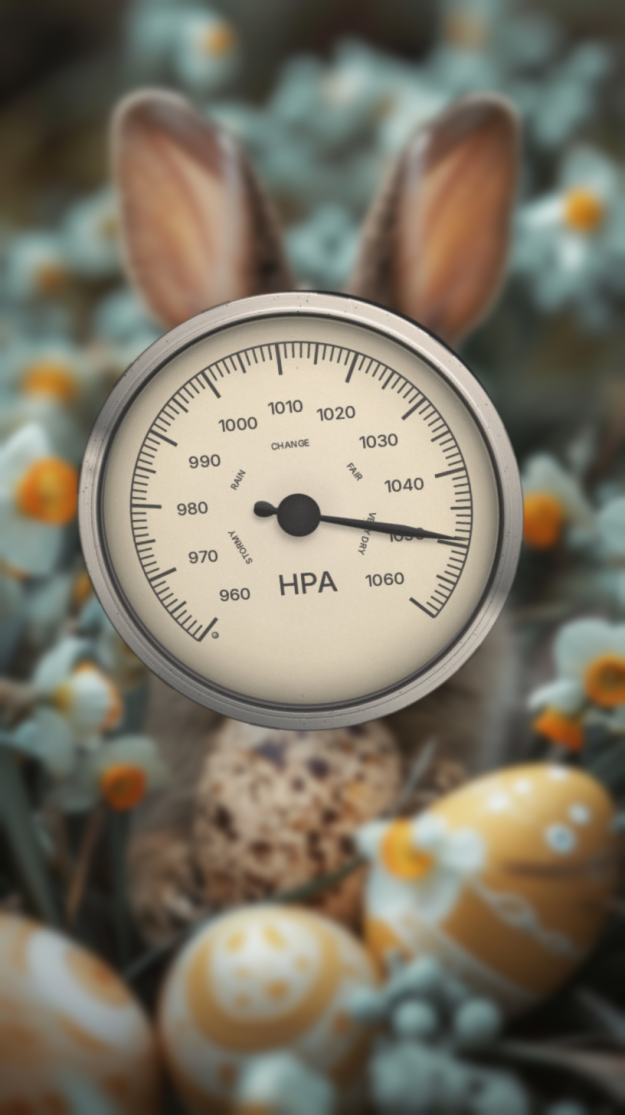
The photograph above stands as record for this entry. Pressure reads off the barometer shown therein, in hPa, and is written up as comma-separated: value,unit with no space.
1049,hPa
